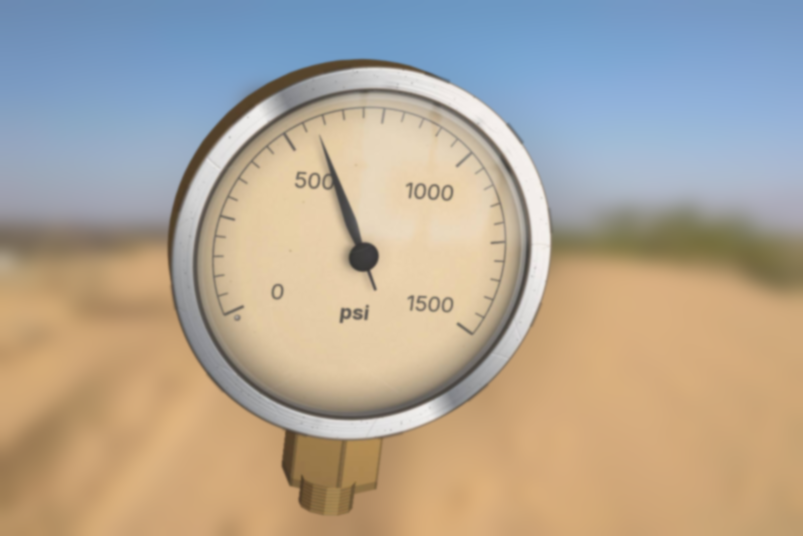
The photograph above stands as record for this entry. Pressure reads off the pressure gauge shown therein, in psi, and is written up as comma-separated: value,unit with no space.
575,psi
